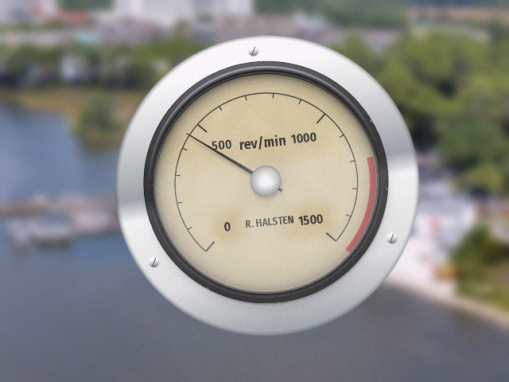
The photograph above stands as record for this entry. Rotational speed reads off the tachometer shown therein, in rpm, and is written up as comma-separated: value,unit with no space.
450,rpm
